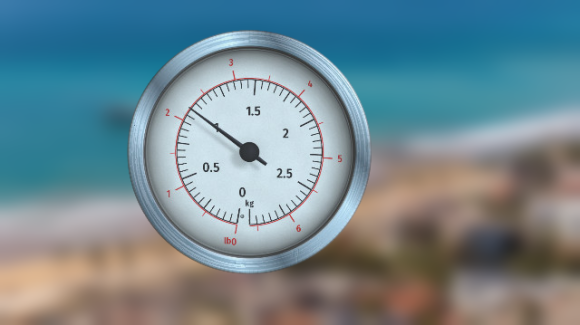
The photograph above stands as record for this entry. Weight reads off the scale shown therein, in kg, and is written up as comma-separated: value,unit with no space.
1,kg
